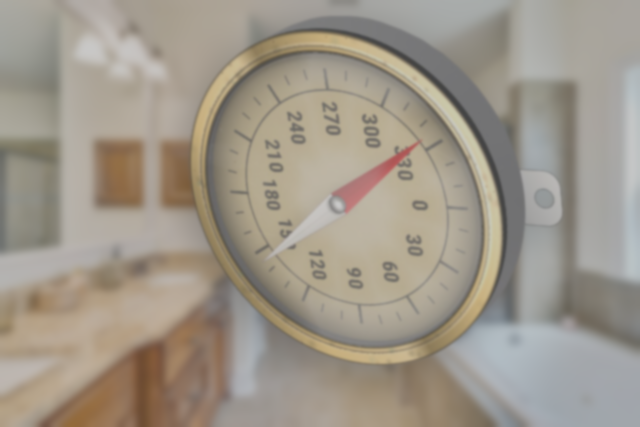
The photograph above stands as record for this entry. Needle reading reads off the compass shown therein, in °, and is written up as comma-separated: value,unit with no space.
325,°
